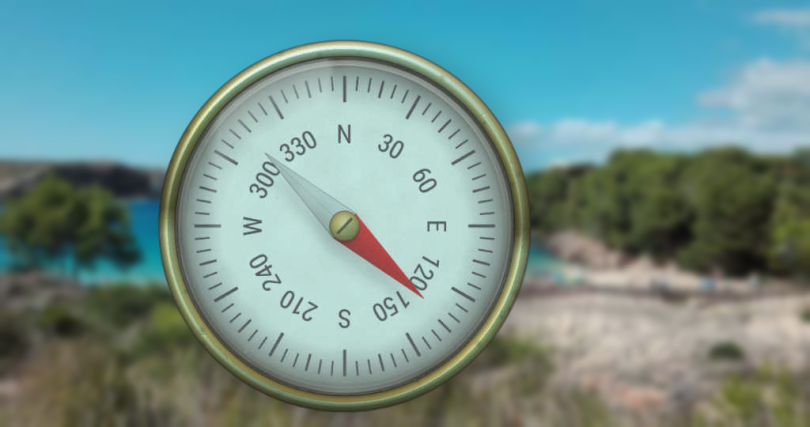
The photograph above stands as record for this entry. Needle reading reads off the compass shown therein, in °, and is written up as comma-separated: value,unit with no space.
132.5,°
